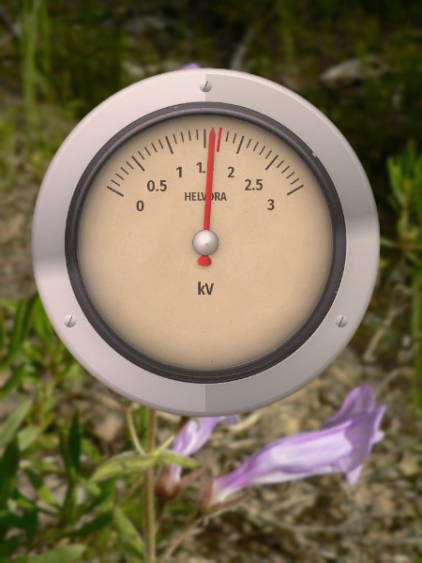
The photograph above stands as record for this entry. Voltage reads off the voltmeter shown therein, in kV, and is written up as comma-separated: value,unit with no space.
1.6,kV
